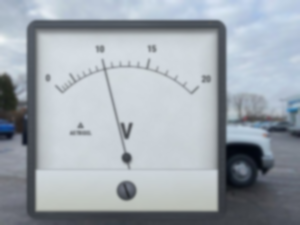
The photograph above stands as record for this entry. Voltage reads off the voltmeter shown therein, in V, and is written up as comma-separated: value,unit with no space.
10,V
